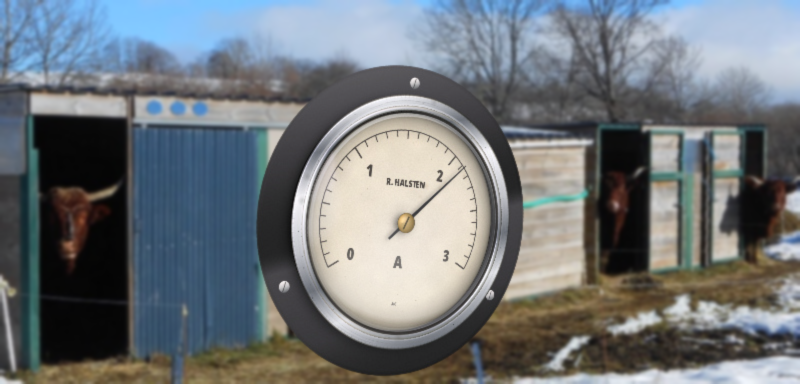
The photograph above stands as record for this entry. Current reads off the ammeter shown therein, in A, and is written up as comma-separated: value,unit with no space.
2.1,A
